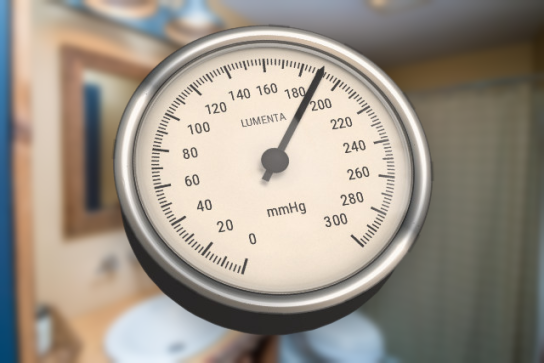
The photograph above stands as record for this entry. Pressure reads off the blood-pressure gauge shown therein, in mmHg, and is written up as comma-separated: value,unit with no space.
190,mmHg
